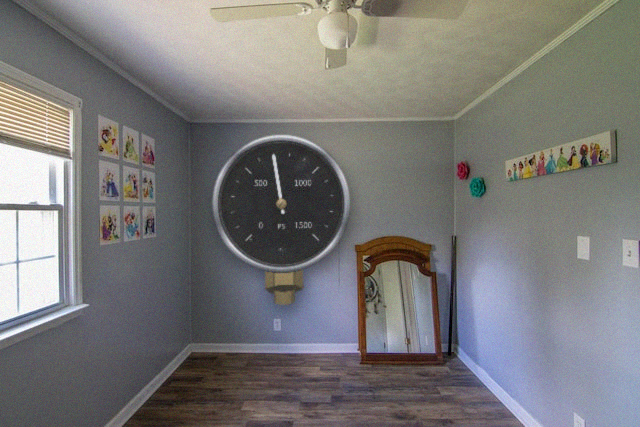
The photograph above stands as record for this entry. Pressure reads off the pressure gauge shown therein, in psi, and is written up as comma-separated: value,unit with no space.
700,psi
